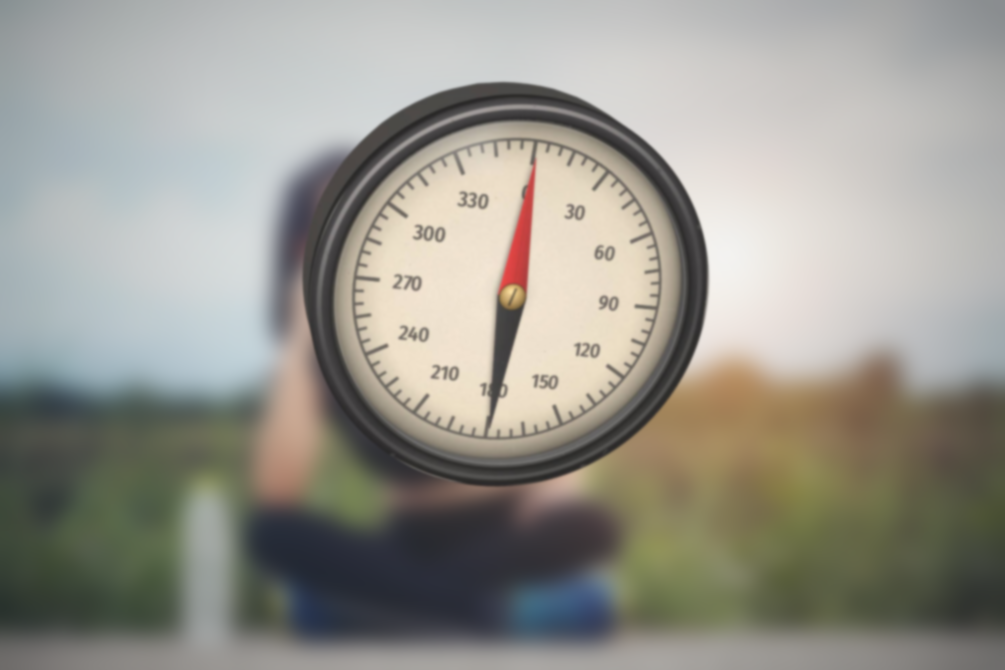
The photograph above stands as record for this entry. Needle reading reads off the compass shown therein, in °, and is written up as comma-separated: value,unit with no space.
0,°
